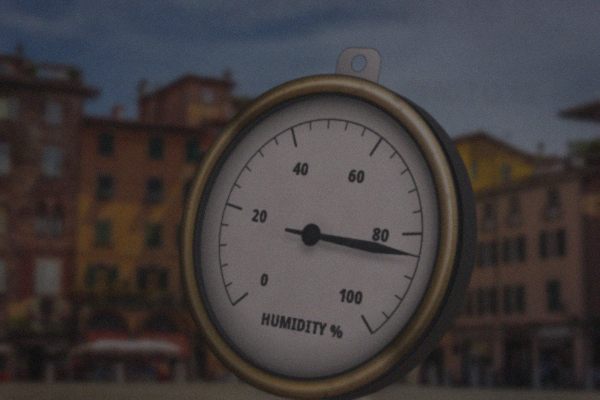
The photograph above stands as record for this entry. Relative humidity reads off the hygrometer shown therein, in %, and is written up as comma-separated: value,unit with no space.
84,%
